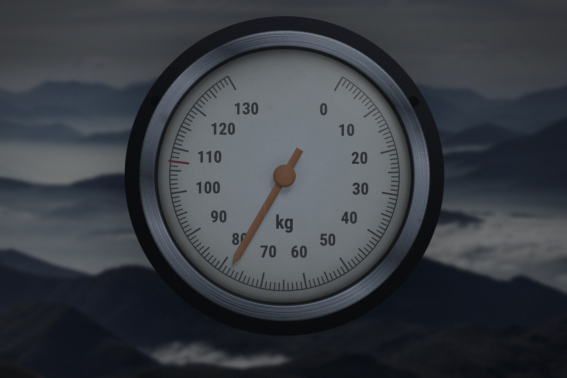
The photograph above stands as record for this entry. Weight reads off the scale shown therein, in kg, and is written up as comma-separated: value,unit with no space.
78,kg
